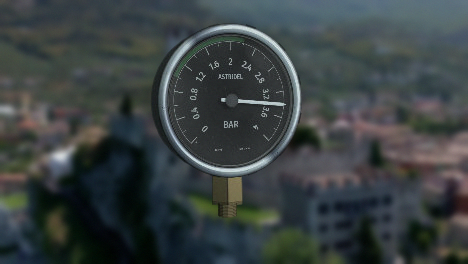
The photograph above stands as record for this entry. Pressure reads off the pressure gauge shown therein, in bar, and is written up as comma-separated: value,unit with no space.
3.4,bar
